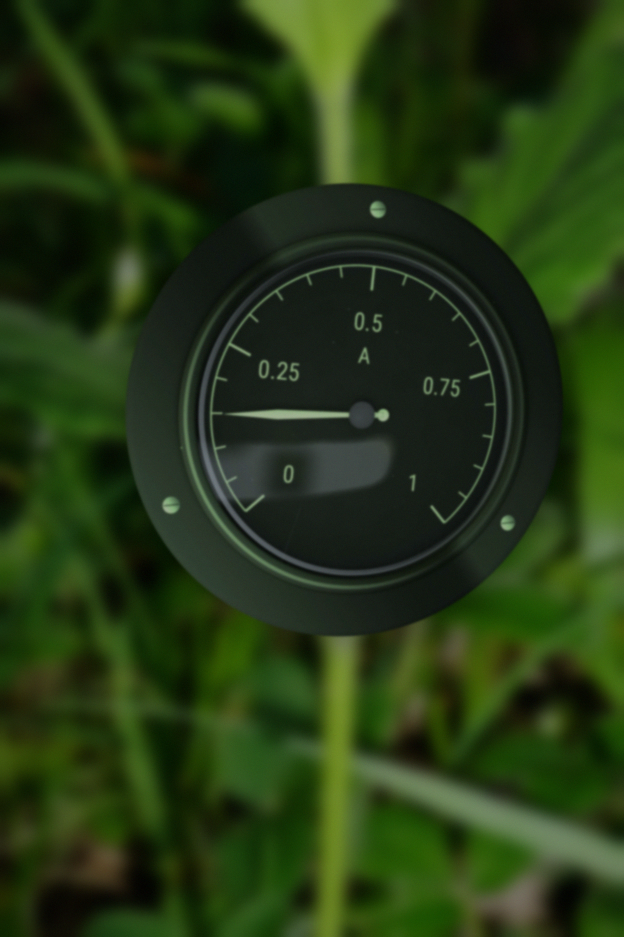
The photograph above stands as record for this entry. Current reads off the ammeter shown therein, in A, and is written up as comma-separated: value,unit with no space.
0.15,A
